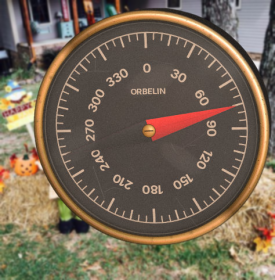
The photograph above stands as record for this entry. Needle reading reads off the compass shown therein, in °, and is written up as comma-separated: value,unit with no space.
75,°
